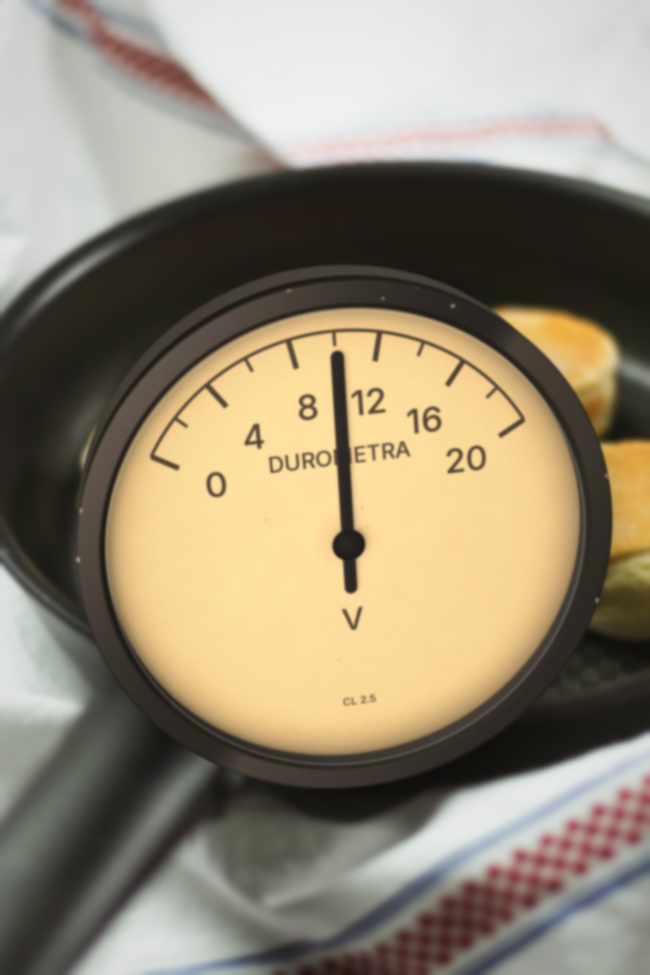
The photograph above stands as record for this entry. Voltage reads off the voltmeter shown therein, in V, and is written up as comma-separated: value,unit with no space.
10,V
